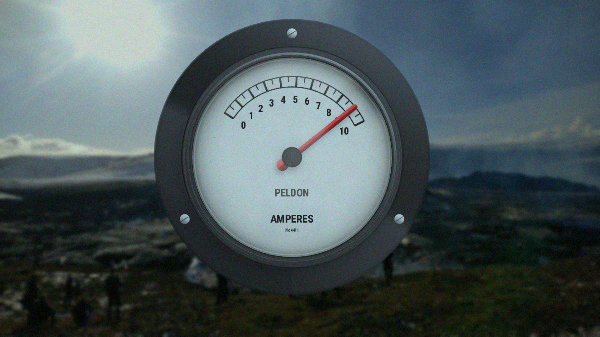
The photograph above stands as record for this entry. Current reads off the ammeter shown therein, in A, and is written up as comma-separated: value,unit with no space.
9,A
